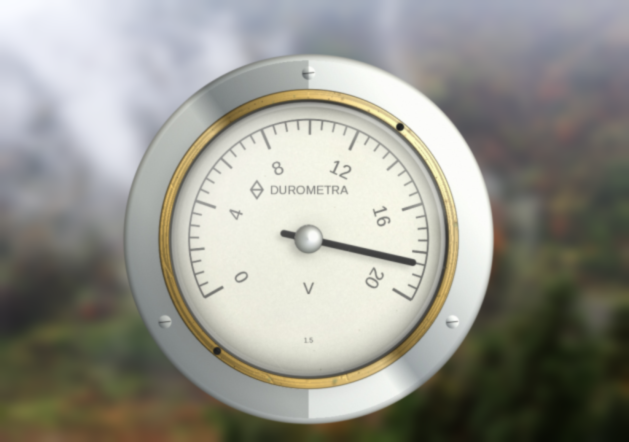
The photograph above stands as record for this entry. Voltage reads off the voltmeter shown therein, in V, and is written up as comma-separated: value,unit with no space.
18.5,V
